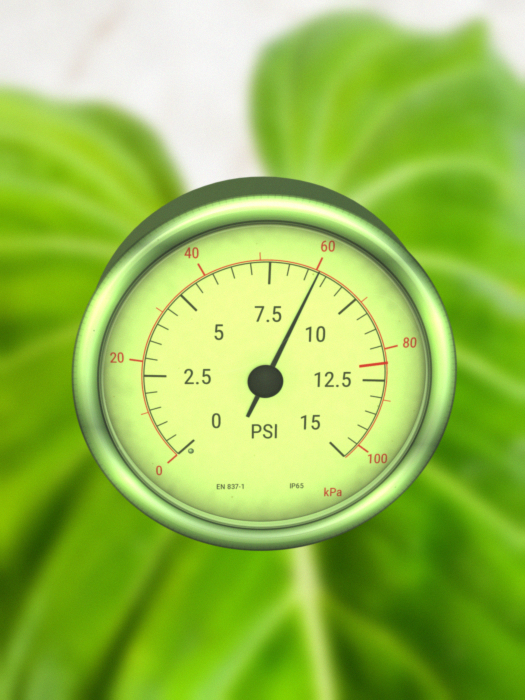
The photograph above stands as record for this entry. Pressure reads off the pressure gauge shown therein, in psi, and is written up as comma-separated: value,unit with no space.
8.75,psi
